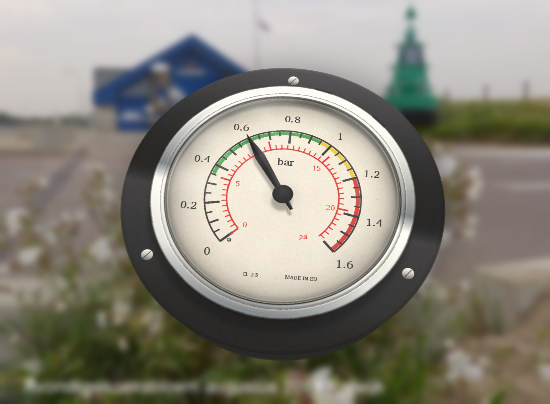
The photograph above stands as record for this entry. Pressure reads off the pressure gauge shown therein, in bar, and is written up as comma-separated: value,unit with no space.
0.6,bar
